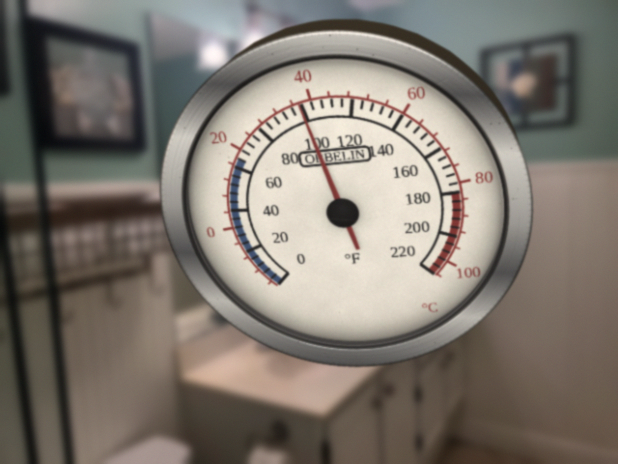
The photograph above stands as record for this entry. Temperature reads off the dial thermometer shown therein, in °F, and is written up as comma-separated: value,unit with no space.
100,°F
